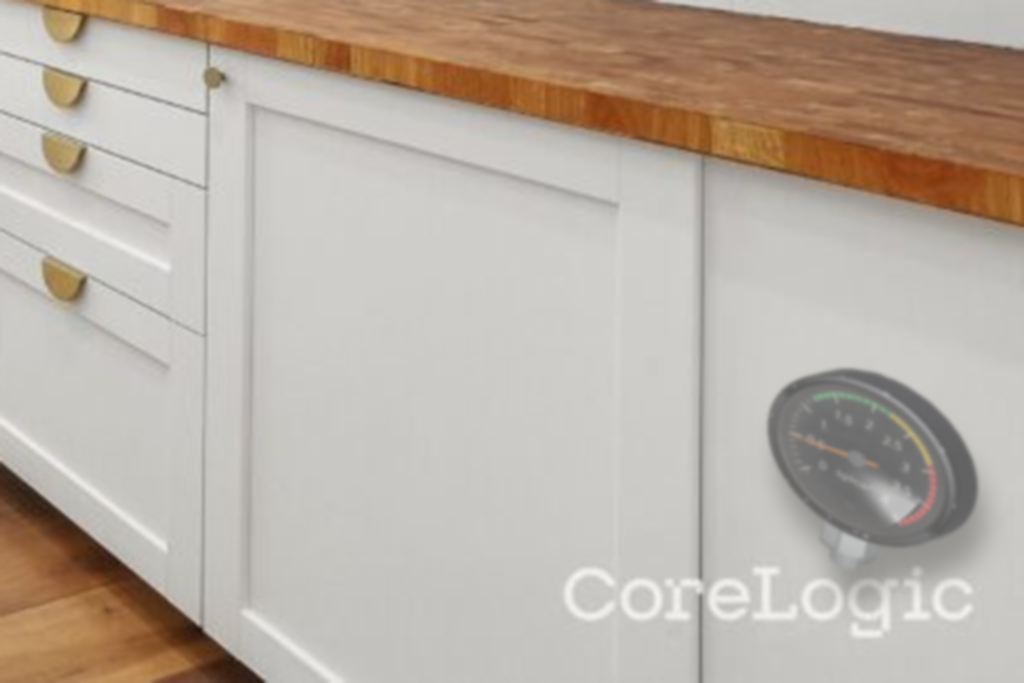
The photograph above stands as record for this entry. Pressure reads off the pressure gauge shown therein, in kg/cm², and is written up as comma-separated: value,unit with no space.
0.5,kg/cm²
